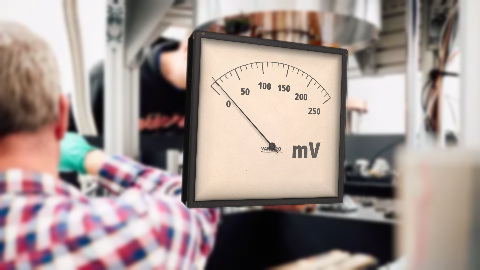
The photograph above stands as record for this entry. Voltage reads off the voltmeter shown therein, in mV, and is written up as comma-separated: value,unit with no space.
10,mV
